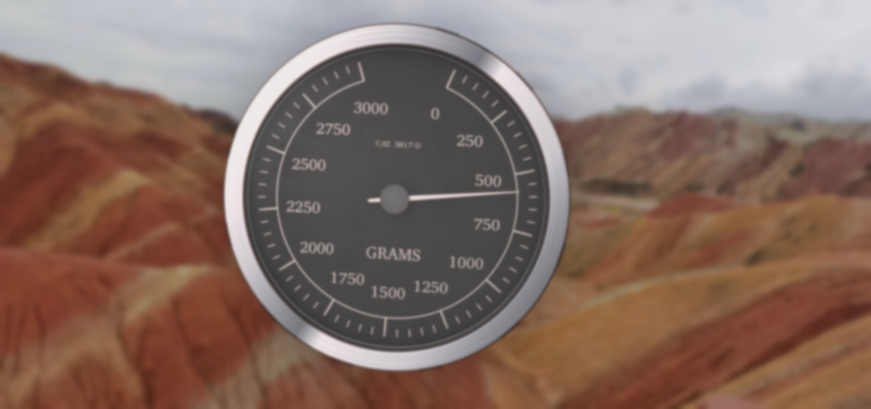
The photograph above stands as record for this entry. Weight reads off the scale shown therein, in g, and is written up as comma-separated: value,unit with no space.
575,g
